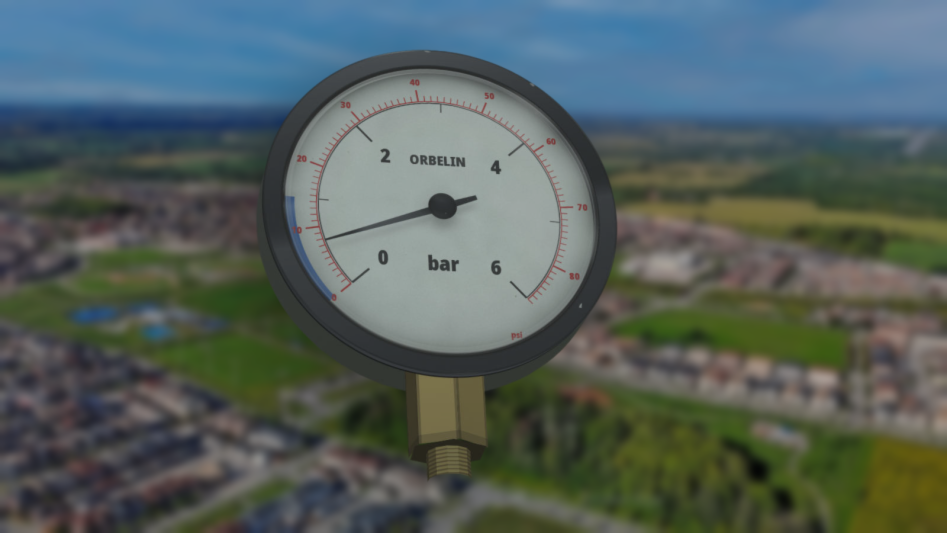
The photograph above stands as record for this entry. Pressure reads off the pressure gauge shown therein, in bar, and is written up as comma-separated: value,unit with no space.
0.5,bar
